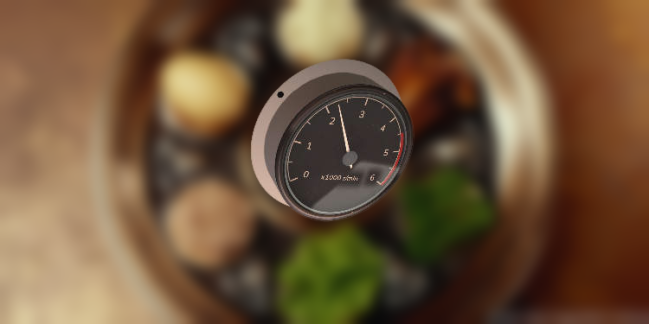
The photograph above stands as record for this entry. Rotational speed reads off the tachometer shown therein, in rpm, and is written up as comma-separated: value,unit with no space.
2250,rpm
